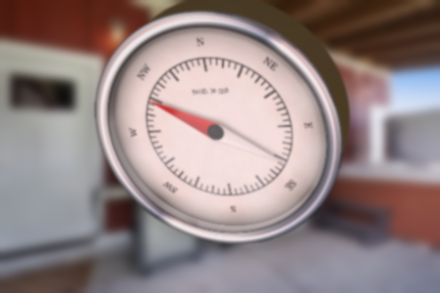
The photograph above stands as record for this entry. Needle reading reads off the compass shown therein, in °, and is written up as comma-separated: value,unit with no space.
300,°
